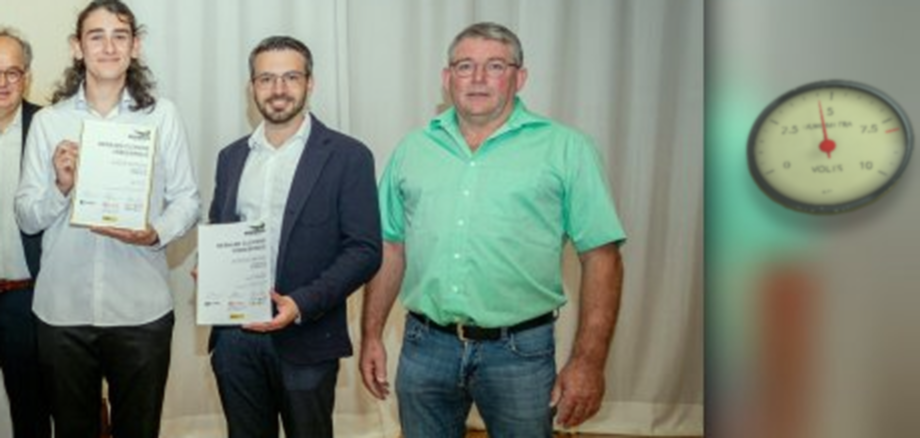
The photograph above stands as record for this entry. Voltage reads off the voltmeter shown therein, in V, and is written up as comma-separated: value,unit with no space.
4.5,V
